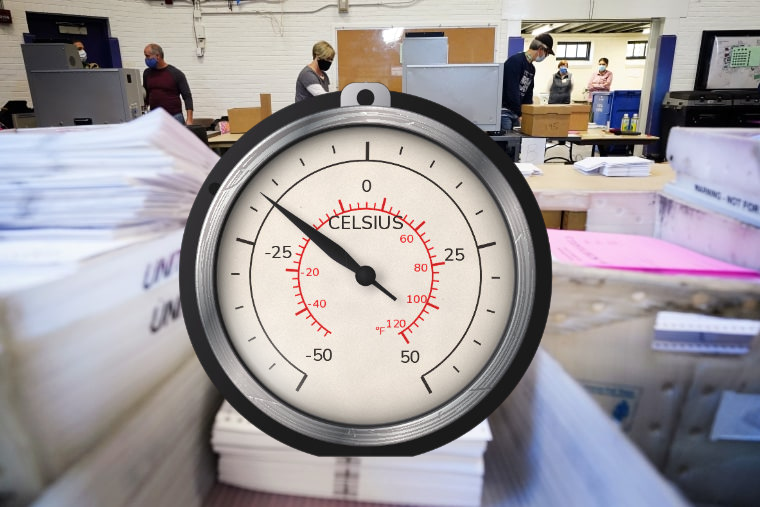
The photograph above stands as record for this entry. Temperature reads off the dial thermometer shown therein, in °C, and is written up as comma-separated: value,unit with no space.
-17.5,°C
